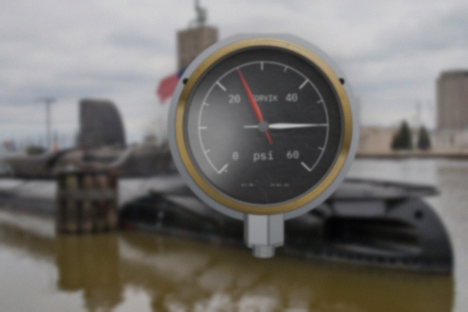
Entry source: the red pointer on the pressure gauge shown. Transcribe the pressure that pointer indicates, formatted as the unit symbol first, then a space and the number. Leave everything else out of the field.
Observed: psi 25
